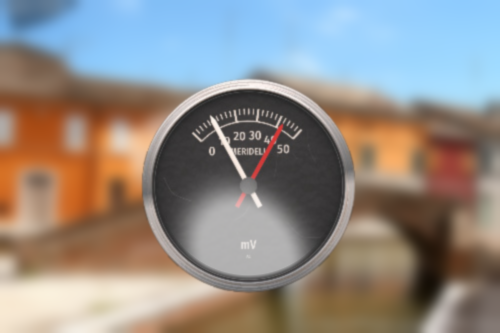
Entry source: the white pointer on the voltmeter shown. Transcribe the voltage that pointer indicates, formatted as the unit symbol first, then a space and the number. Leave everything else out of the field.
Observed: mV 10
